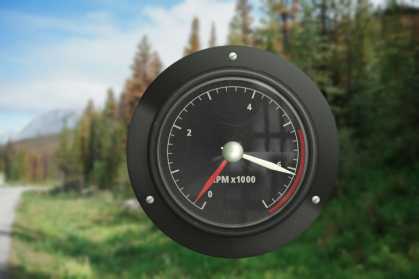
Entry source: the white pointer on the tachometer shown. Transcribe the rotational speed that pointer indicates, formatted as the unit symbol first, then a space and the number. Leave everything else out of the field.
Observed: rpm 6100
